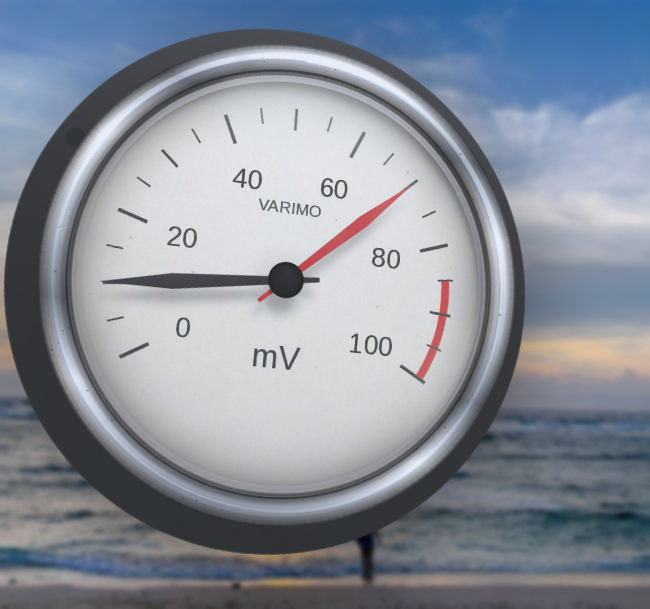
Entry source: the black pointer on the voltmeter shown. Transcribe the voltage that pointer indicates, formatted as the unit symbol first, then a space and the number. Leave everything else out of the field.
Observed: mV 10
